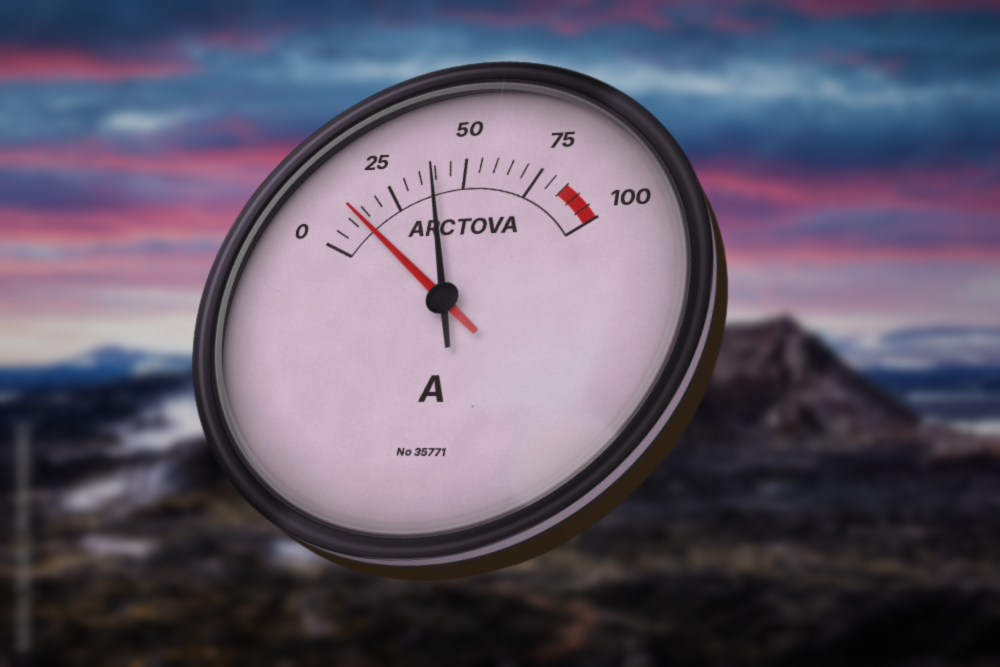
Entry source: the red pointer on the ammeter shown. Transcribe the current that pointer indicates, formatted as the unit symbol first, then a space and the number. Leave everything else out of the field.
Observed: A 12.5
